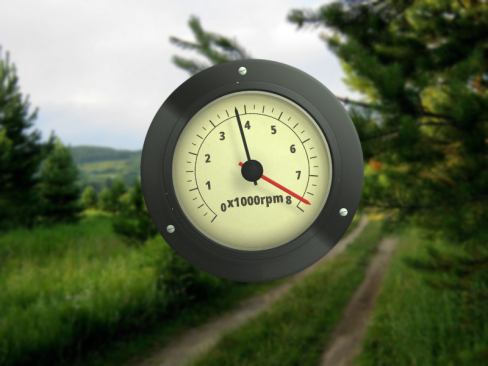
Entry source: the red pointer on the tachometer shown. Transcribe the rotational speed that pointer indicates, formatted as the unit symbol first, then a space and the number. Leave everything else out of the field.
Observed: rpm 7750
